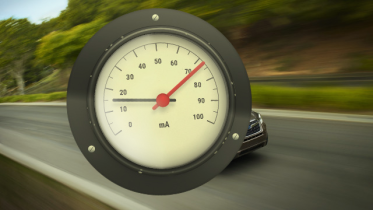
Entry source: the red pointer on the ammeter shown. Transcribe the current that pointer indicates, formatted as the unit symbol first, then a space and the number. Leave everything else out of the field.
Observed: mA 72.5
